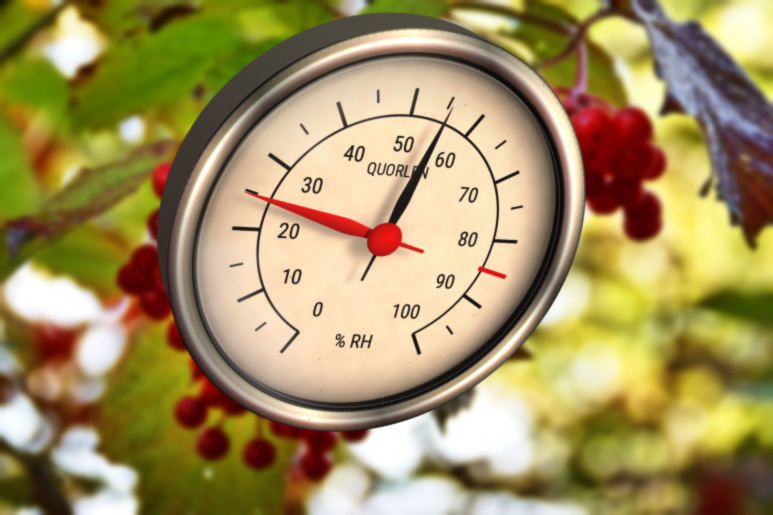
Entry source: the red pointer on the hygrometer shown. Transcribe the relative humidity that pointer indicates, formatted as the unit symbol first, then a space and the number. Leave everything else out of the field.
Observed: % 25
